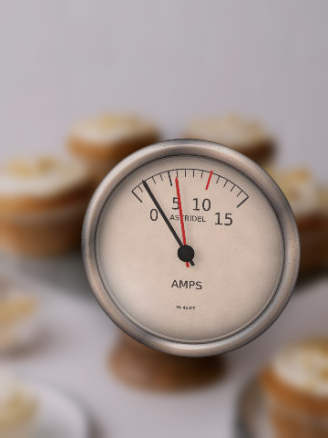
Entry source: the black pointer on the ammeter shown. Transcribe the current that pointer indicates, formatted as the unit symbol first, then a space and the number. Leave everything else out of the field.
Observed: A 2
